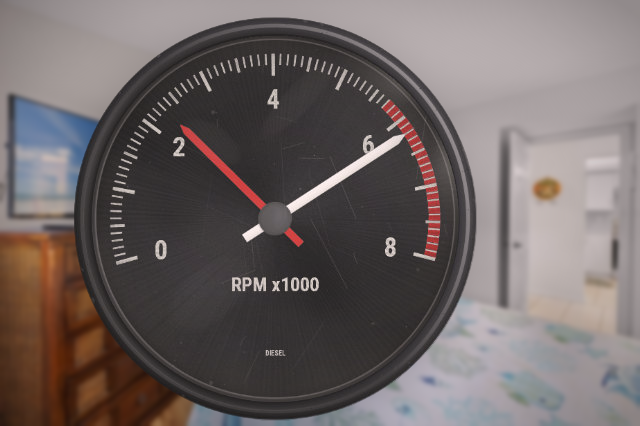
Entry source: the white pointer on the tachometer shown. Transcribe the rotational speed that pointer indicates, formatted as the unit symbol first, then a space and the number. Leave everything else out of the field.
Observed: rpm 6200
